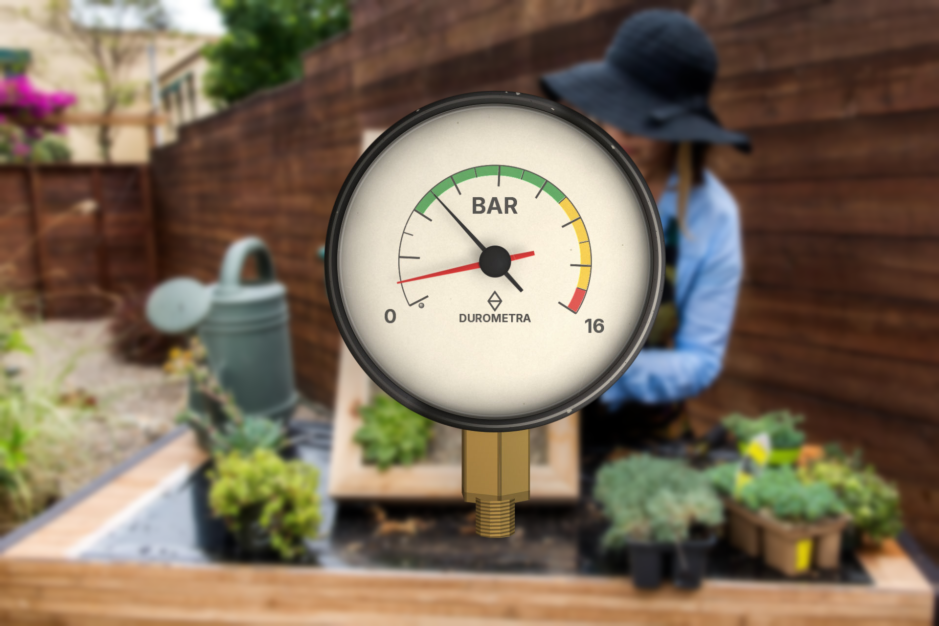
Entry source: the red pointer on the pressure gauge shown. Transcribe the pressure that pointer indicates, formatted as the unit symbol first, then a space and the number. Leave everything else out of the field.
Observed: bar 1
